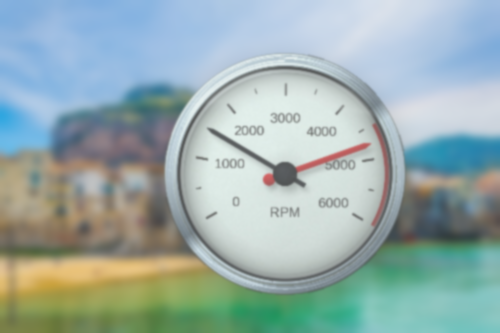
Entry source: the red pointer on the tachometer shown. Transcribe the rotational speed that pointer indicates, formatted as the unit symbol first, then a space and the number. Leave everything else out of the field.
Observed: rpm 4750
